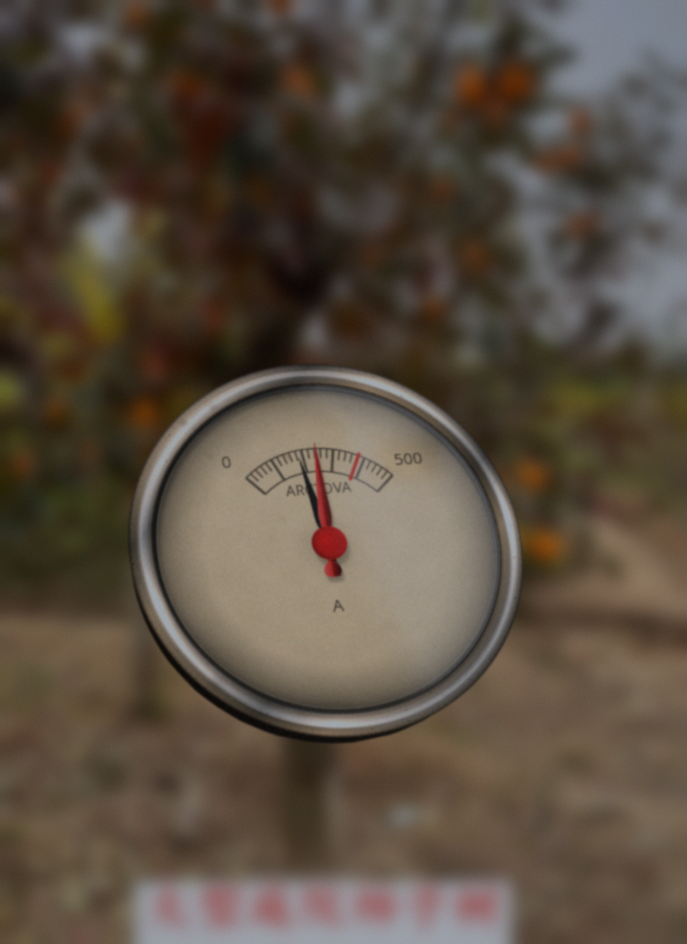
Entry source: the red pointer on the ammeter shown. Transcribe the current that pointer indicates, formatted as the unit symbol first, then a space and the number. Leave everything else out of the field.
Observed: A 240
